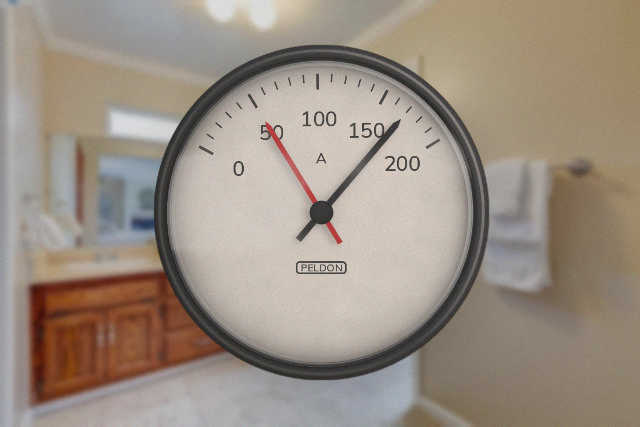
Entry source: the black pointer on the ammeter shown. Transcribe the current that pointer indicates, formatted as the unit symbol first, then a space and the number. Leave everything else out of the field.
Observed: A 170
